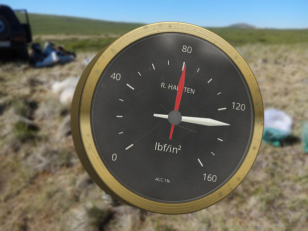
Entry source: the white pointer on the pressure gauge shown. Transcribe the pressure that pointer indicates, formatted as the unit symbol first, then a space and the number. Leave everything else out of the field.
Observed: psi 130
